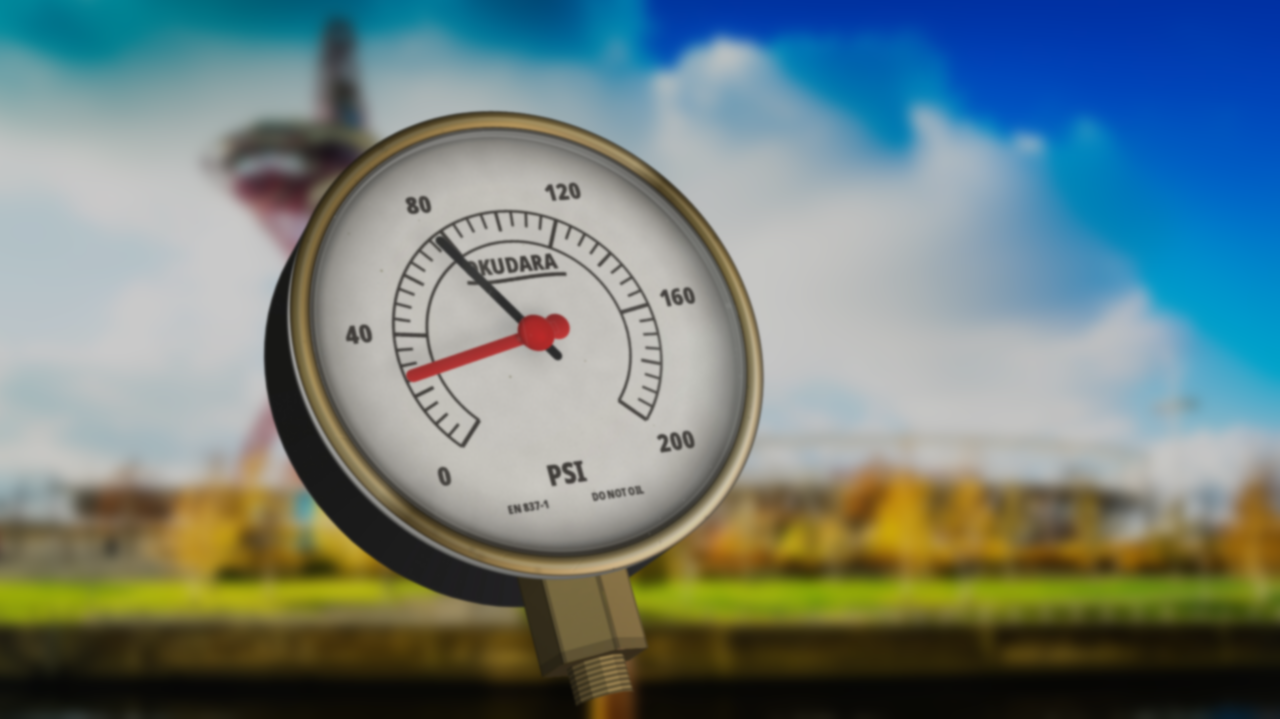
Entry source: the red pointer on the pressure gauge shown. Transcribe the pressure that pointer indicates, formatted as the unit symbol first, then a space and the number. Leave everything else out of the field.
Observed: psi 25
